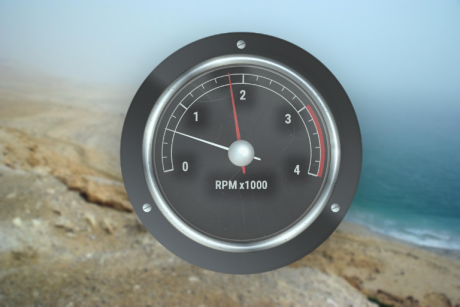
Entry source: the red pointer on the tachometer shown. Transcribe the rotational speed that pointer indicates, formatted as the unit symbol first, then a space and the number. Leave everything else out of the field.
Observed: rpm 1800
